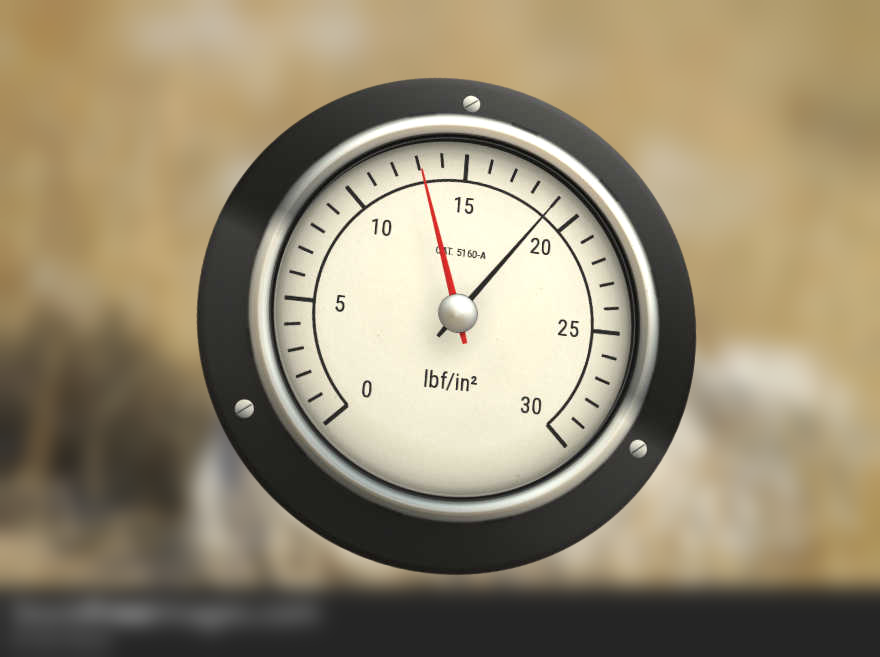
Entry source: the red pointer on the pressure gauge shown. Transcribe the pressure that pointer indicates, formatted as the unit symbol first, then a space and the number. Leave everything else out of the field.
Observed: psi 13
